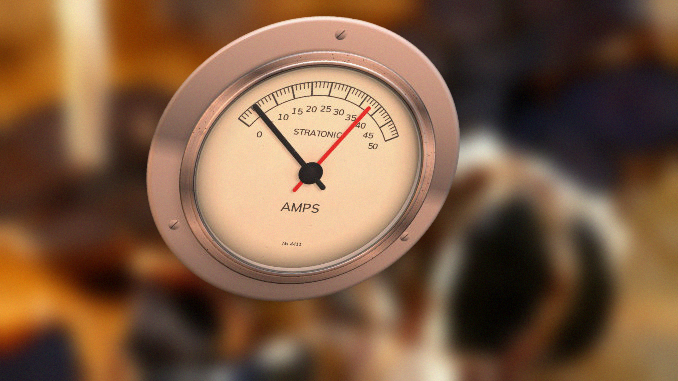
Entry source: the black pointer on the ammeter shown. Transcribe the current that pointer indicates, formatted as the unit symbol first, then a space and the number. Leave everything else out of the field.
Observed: A 5
